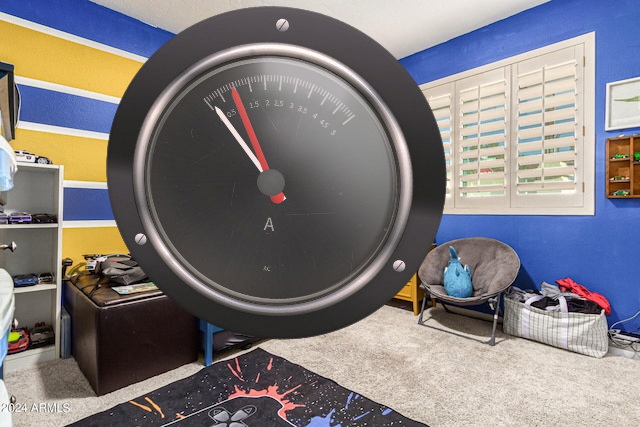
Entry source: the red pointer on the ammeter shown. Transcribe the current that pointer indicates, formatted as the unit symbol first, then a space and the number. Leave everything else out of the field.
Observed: A 1
